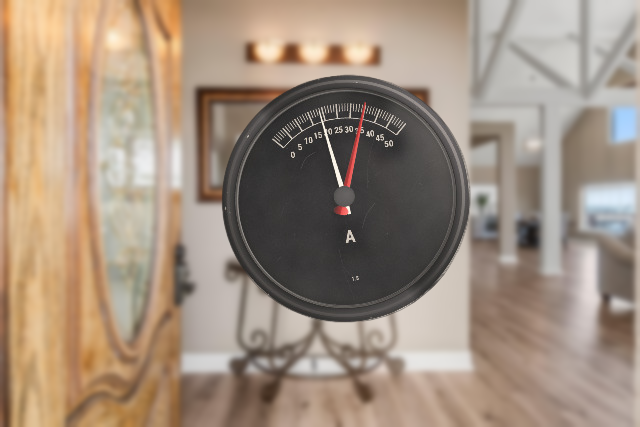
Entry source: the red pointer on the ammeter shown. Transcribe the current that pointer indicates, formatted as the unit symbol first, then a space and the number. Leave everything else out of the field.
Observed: A 35
